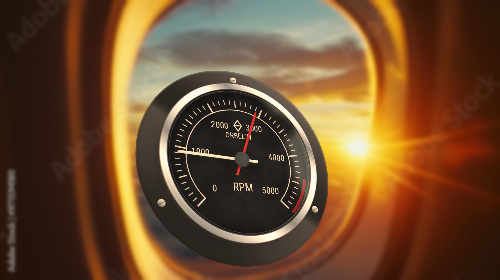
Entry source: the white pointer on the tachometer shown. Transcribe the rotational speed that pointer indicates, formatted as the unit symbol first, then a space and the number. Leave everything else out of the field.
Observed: rpm 900
